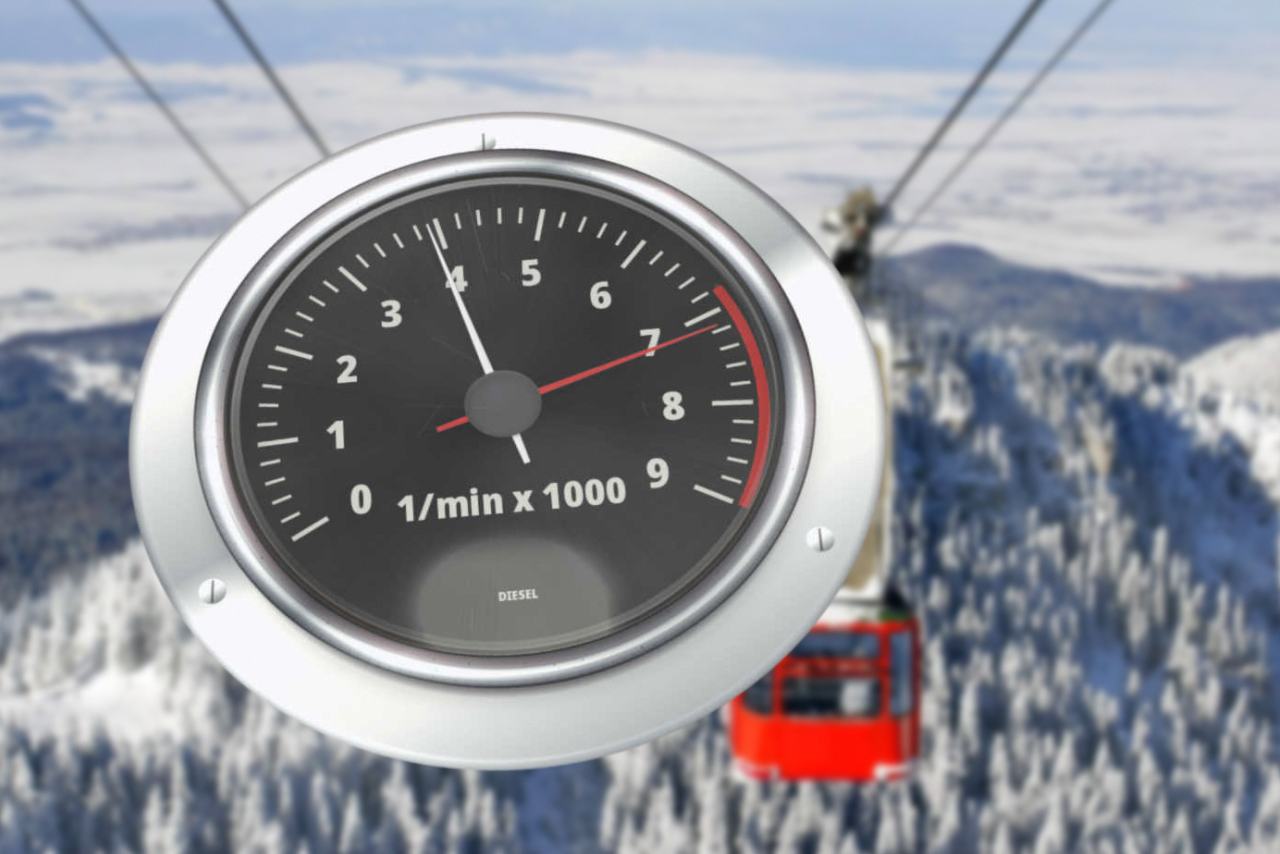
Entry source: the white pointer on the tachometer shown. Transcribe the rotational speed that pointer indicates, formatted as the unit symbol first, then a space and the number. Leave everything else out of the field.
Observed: rpm 3900
